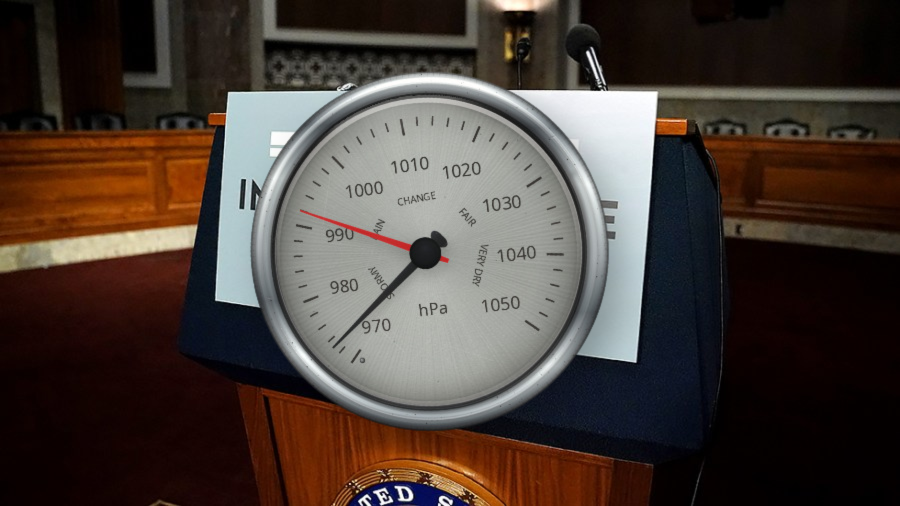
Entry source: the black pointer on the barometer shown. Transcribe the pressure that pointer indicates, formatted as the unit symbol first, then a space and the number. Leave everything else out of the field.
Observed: hPa 973
